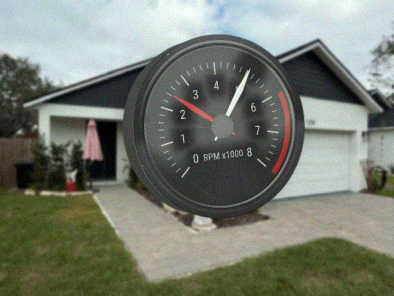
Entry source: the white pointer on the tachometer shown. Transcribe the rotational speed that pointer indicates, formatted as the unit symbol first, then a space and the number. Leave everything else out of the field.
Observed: rpm 5000
